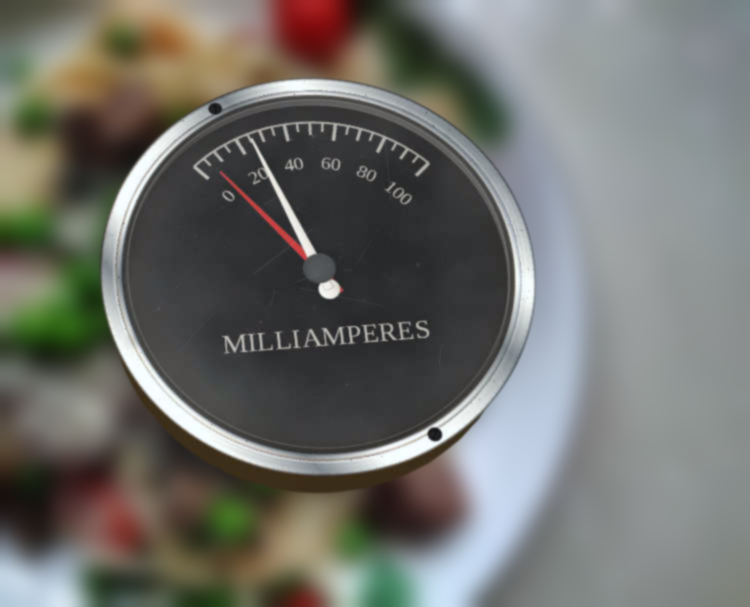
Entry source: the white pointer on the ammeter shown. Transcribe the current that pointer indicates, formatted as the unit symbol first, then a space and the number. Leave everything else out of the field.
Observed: mA 25
